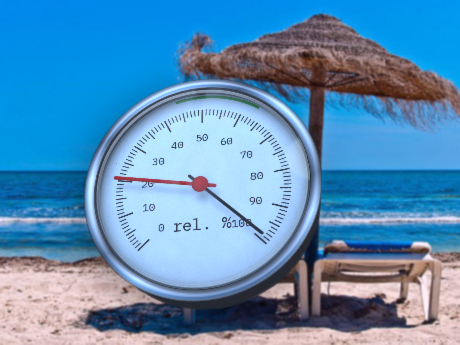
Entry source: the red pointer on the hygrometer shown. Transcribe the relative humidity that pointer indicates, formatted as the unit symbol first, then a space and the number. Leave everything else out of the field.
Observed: % 20
